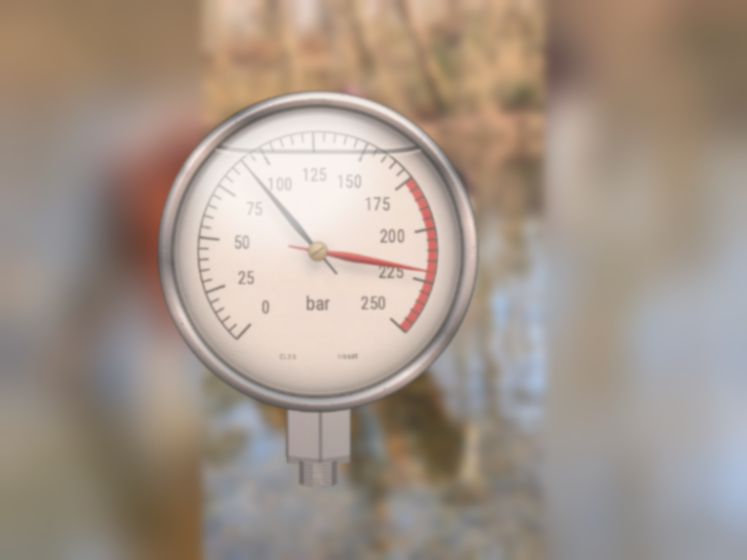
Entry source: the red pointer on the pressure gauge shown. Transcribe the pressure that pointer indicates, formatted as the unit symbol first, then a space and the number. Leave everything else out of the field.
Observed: bar 220
